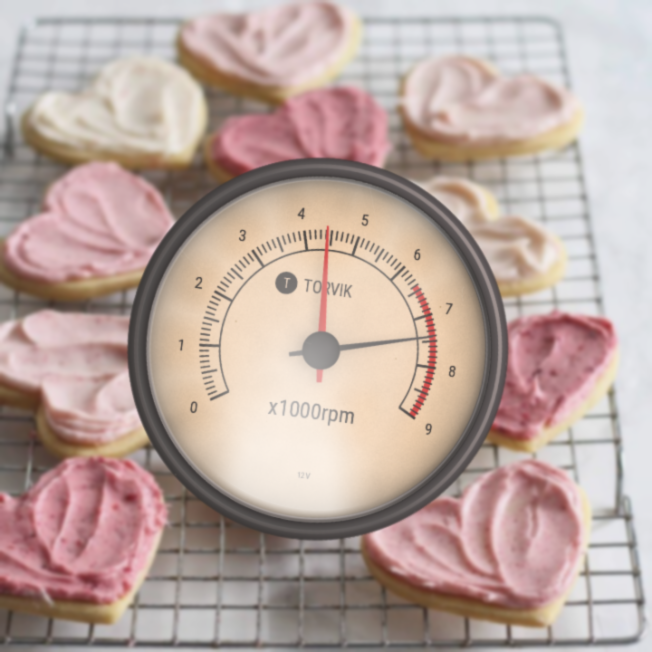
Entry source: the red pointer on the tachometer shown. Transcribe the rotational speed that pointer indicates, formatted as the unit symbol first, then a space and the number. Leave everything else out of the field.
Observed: rpm 4400
